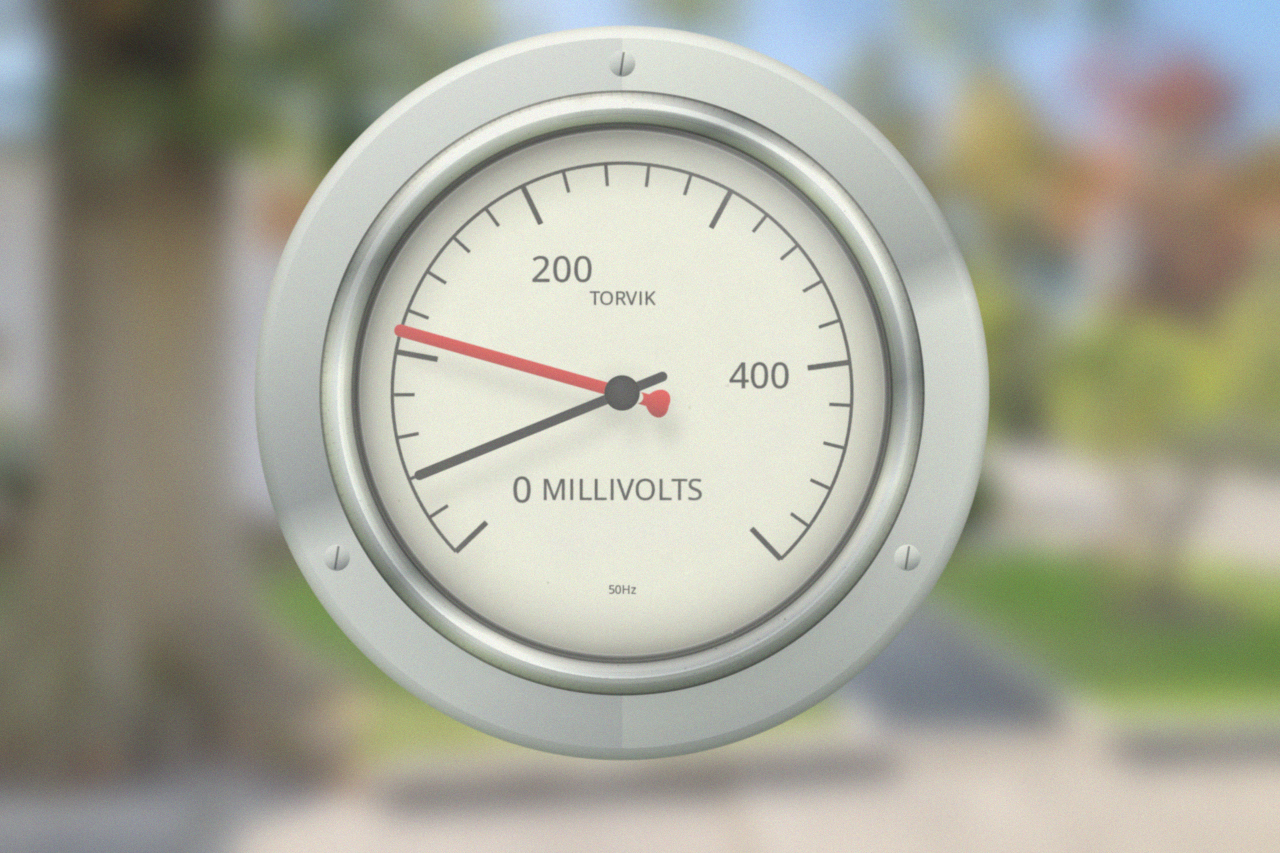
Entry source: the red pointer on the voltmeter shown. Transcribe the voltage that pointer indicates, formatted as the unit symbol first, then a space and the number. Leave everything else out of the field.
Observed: mV 110
